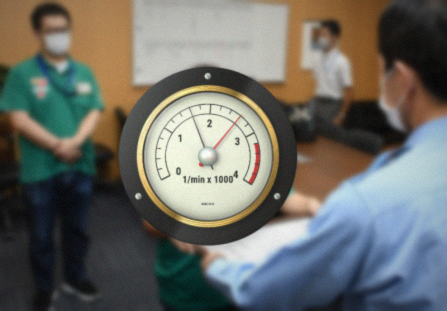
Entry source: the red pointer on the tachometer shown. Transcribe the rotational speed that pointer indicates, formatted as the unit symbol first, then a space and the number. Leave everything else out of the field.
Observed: rpm 2600
